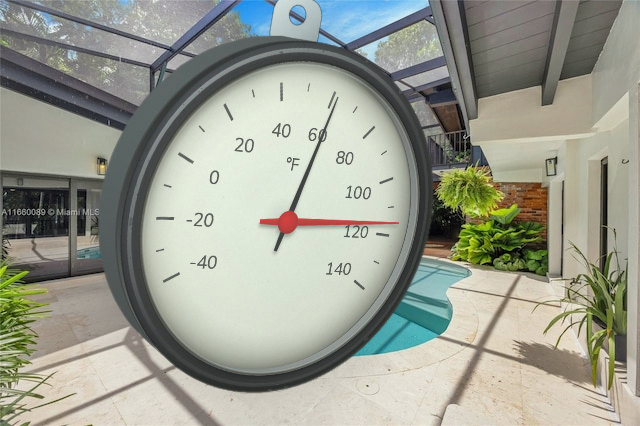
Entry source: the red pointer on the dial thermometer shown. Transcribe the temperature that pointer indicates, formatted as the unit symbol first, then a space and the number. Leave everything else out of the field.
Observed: °F 115
